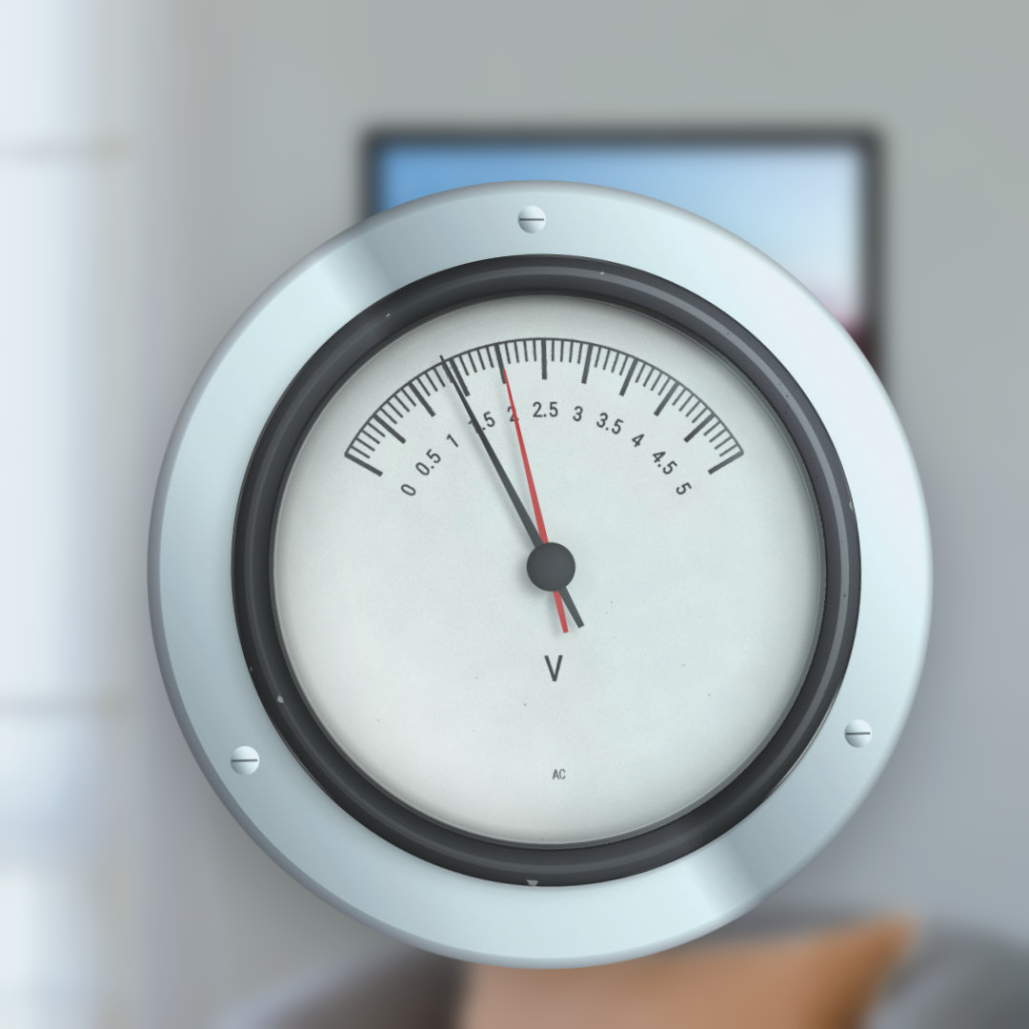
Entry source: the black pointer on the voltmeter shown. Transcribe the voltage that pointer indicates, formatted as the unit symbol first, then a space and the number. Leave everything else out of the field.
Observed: V 1.4
